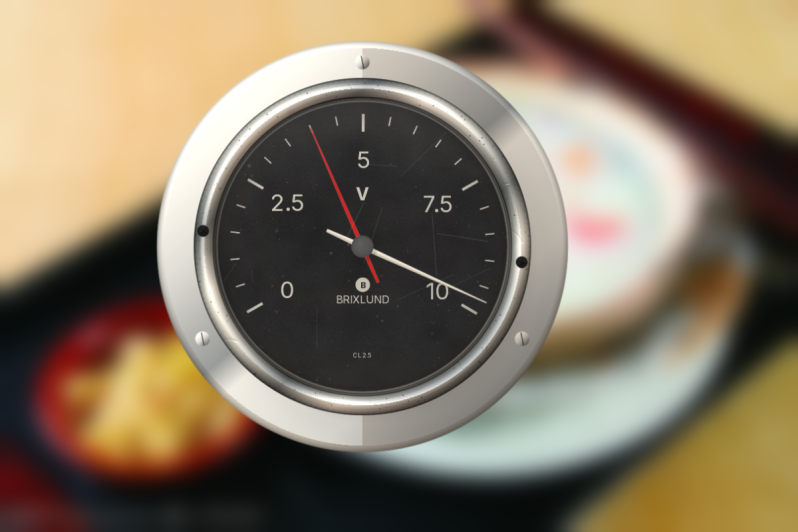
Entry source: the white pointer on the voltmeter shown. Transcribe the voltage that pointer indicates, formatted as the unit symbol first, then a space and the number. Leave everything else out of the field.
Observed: V 9.75
